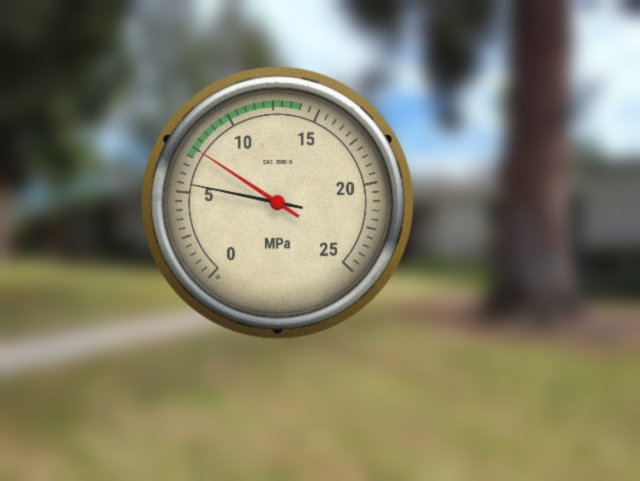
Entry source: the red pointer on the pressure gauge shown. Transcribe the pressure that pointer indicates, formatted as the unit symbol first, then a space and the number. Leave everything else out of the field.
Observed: MPa 7.5
